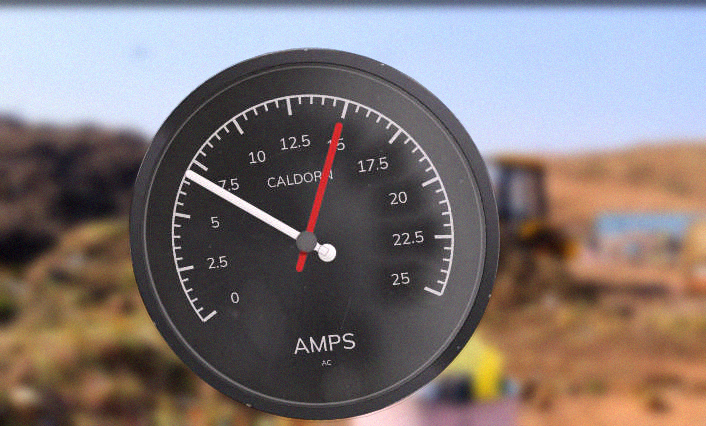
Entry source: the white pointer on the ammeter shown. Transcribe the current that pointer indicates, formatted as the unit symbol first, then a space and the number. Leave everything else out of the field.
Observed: A 7
